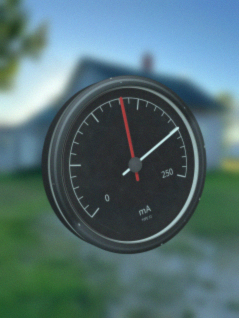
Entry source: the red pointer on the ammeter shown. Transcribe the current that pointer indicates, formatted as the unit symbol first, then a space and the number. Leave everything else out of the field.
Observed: mA 130
